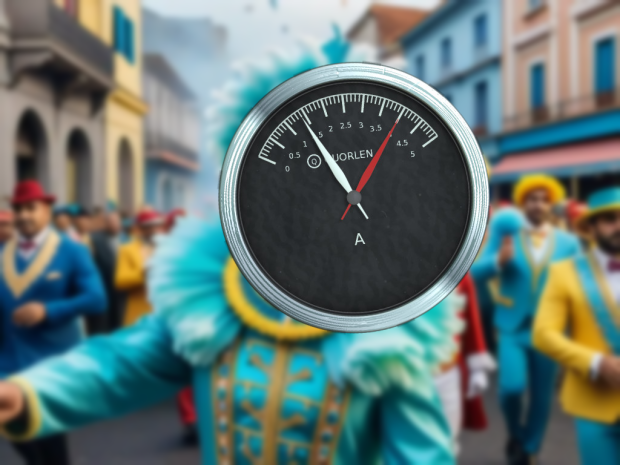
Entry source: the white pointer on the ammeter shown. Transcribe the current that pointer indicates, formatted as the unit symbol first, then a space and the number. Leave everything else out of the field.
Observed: A 1.4
